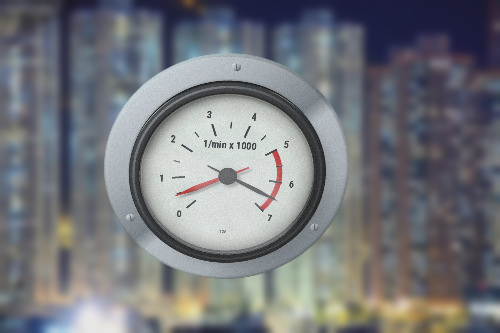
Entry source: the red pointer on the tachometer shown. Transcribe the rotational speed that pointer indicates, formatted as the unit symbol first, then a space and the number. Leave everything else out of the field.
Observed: rpm 500
